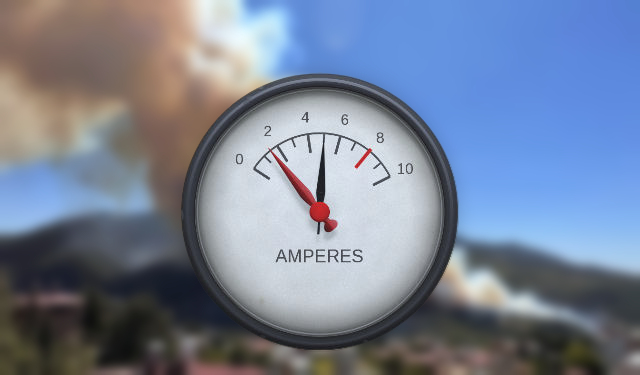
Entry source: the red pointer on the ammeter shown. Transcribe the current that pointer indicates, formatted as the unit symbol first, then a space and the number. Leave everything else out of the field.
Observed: A 1.5
